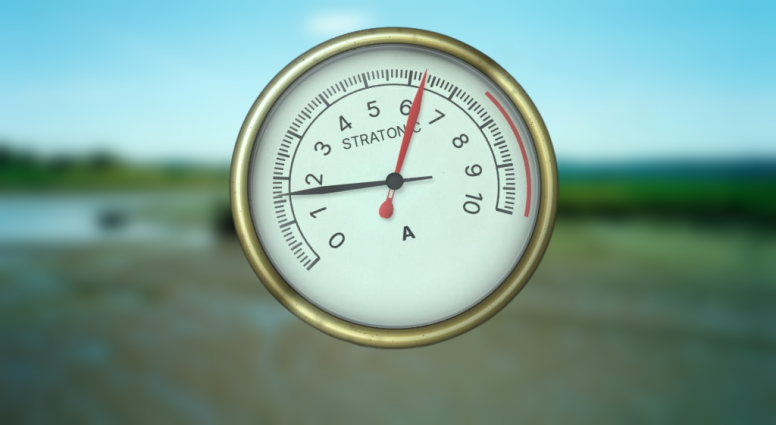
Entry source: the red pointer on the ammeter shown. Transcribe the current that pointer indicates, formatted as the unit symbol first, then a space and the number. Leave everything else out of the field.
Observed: A 6.3
